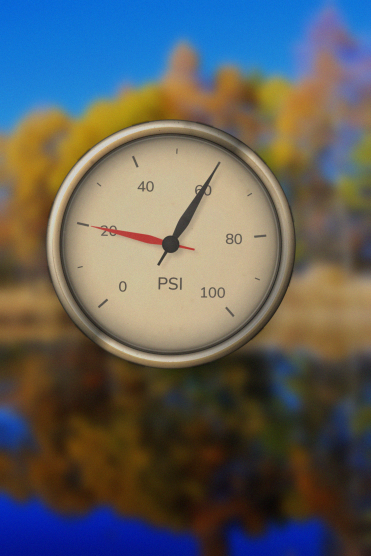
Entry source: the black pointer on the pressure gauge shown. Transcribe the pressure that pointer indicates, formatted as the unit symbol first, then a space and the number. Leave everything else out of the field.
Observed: psi 60
